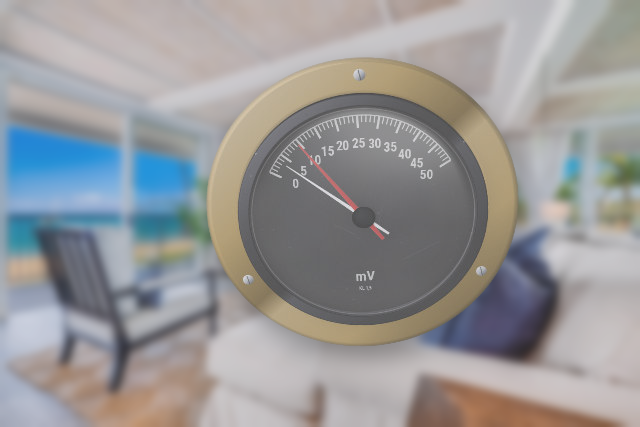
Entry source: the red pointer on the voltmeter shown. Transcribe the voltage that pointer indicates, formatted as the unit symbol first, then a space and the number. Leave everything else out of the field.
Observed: mV 10
